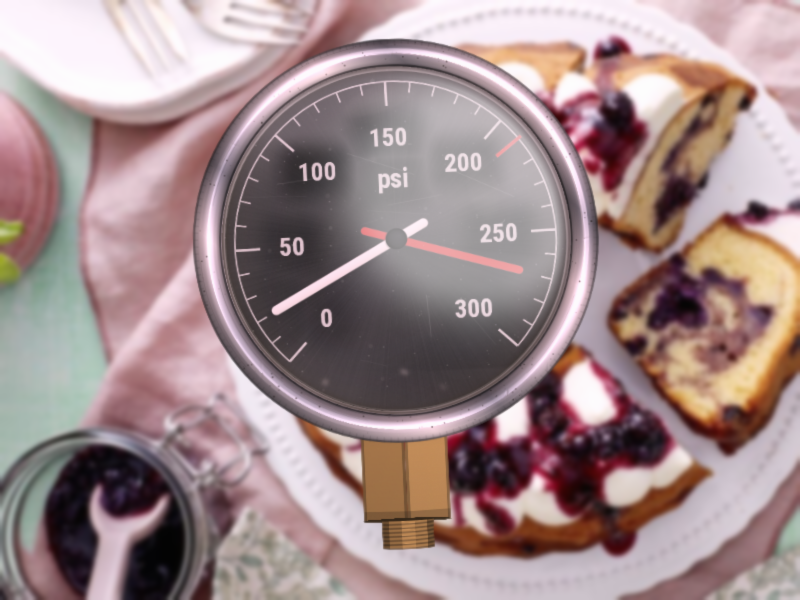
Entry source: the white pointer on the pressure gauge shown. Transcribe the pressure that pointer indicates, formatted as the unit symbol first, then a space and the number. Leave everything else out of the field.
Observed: psi 20
